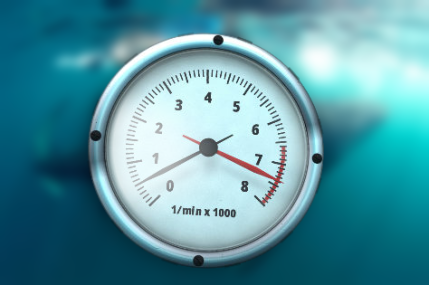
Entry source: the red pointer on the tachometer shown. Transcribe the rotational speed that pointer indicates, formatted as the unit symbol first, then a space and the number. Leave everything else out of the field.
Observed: rpm 7400
